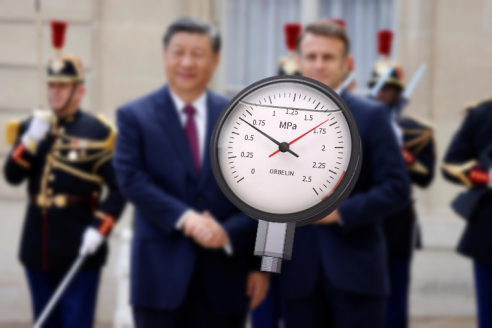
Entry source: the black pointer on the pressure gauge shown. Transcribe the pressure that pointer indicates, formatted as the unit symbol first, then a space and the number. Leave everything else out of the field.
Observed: MPa 0.65
